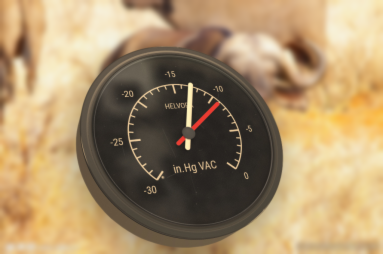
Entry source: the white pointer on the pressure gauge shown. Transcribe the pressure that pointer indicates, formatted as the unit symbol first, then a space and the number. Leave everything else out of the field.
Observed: inHg -13
